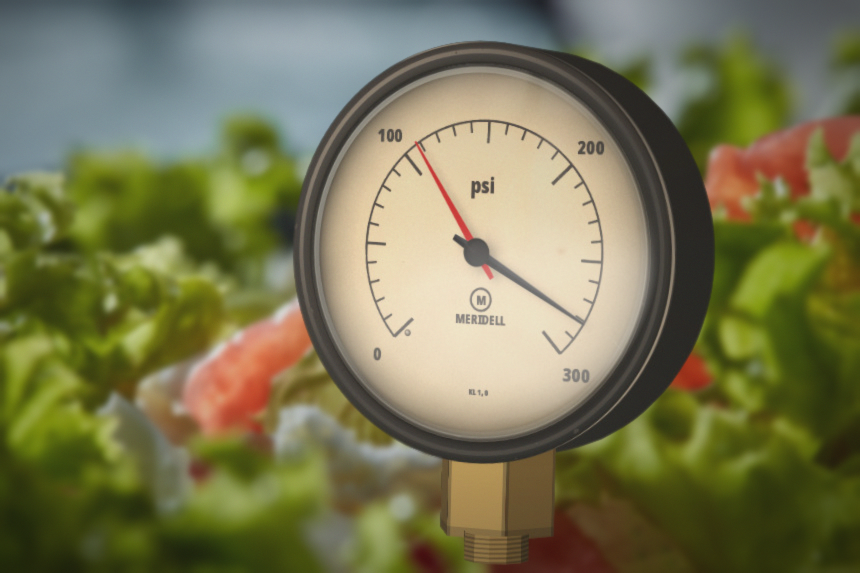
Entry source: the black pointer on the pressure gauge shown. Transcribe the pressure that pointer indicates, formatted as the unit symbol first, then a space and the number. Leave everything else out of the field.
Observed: psi 280
